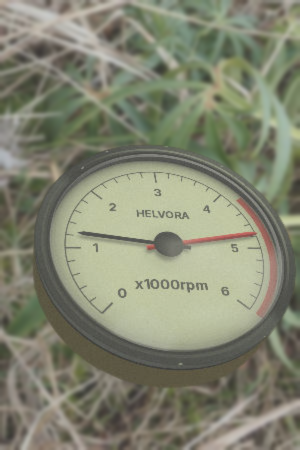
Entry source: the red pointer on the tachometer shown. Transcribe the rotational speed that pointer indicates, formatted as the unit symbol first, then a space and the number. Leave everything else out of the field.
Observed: rpm 4800
